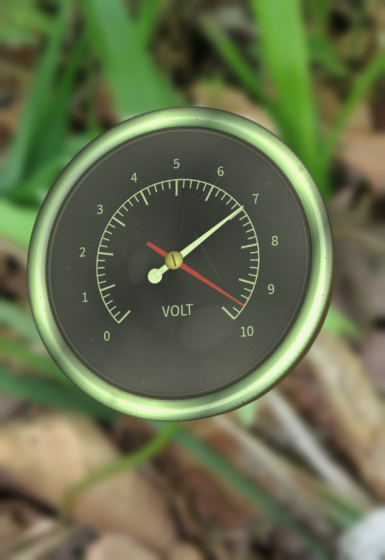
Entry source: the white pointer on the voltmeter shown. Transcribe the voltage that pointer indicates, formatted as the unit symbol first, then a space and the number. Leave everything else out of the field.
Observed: V 7
